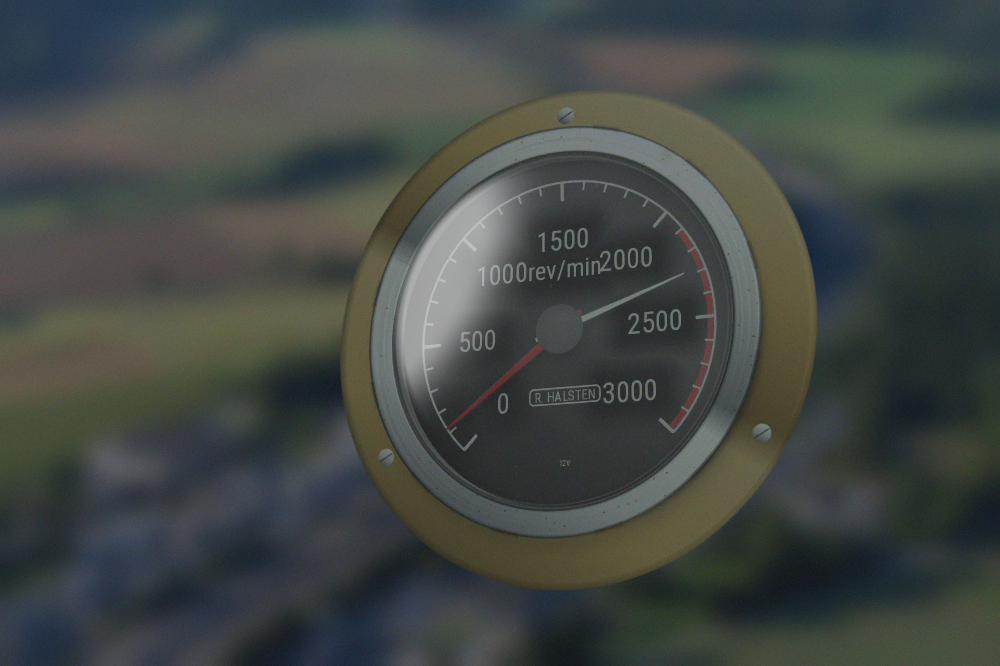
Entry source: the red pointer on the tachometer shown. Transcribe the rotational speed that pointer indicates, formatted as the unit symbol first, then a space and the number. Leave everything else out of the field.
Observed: rpm 100
